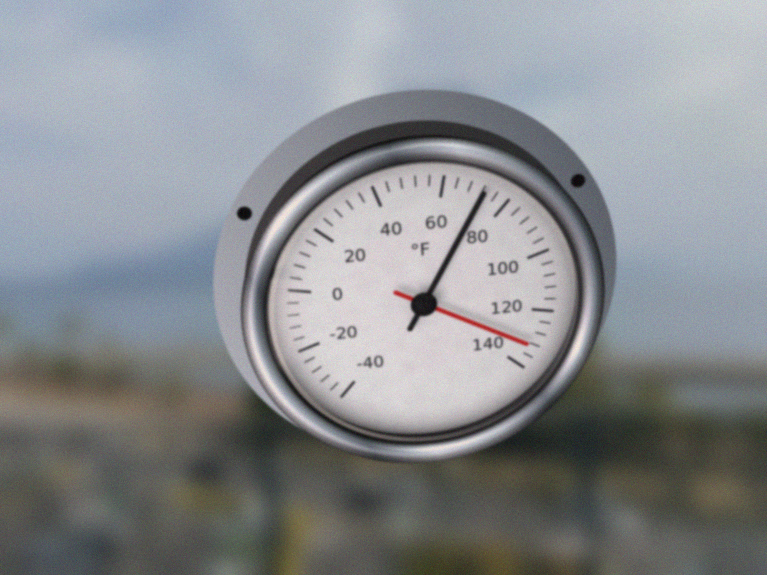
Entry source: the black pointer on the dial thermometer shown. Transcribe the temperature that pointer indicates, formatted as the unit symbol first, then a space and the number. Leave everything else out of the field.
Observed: °F 72
